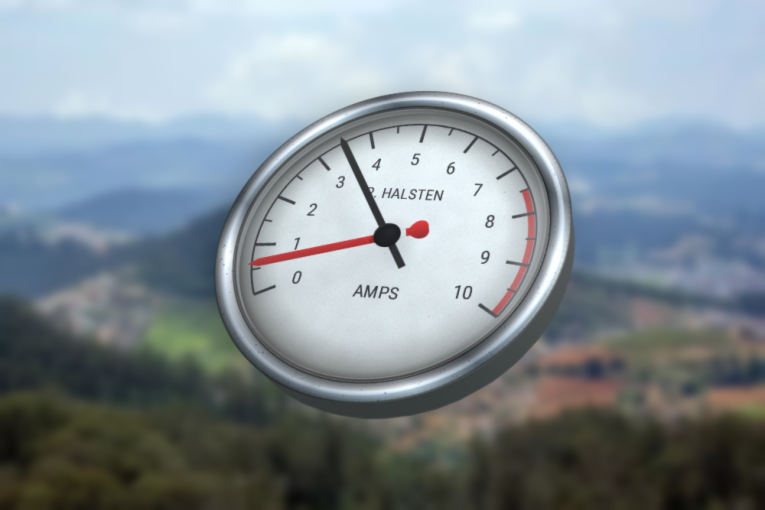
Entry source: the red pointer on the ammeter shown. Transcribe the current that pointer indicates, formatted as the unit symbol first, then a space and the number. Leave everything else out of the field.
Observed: A 0.5
